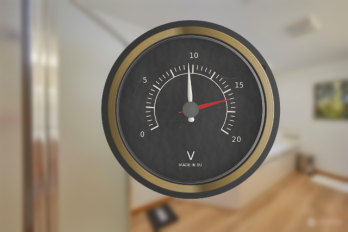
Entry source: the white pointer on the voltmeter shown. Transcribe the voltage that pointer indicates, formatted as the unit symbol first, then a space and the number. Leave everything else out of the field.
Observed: V 9.5
